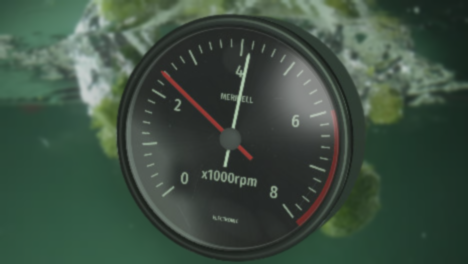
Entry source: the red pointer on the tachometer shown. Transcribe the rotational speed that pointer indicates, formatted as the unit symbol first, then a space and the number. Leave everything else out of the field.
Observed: rpm 2400
